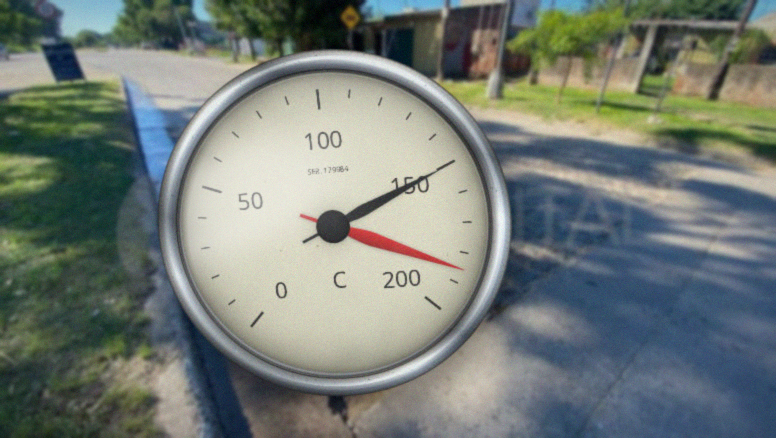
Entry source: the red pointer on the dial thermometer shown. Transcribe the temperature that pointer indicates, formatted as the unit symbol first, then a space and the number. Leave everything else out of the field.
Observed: °C 185
